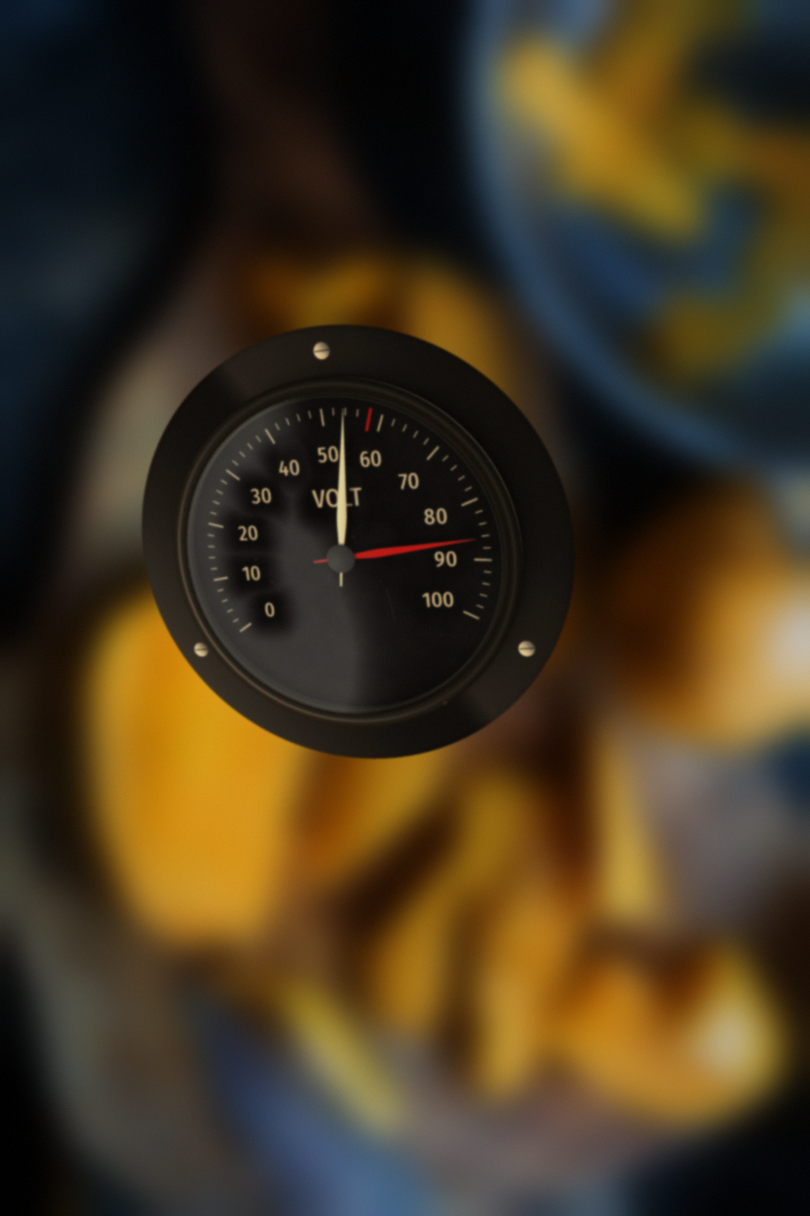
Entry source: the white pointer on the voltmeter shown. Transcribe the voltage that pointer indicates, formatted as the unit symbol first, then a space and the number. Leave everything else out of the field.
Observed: V 54
